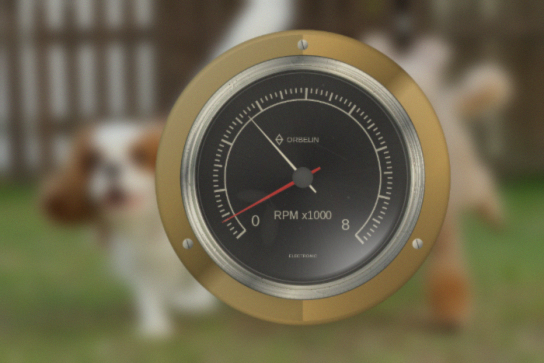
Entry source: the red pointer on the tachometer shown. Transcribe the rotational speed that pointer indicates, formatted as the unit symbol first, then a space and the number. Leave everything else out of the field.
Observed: rpm 400
